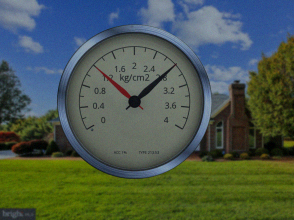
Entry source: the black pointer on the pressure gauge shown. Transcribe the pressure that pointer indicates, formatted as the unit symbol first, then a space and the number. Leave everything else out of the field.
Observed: kg/cm² 2.8
